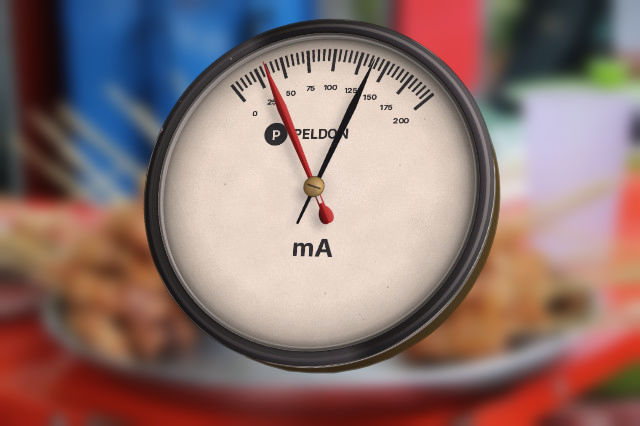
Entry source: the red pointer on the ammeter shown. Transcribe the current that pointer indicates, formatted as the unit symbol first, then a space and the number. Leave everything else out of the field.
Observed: mA 35
